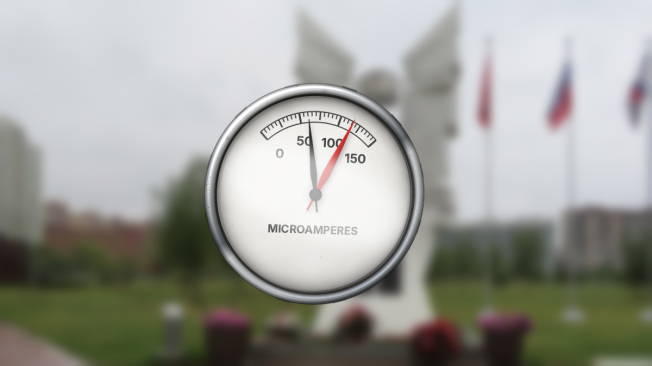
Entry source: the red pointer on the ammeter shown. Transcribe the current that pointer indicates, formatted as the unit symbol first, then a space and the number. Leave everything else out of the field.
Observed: µA 115
